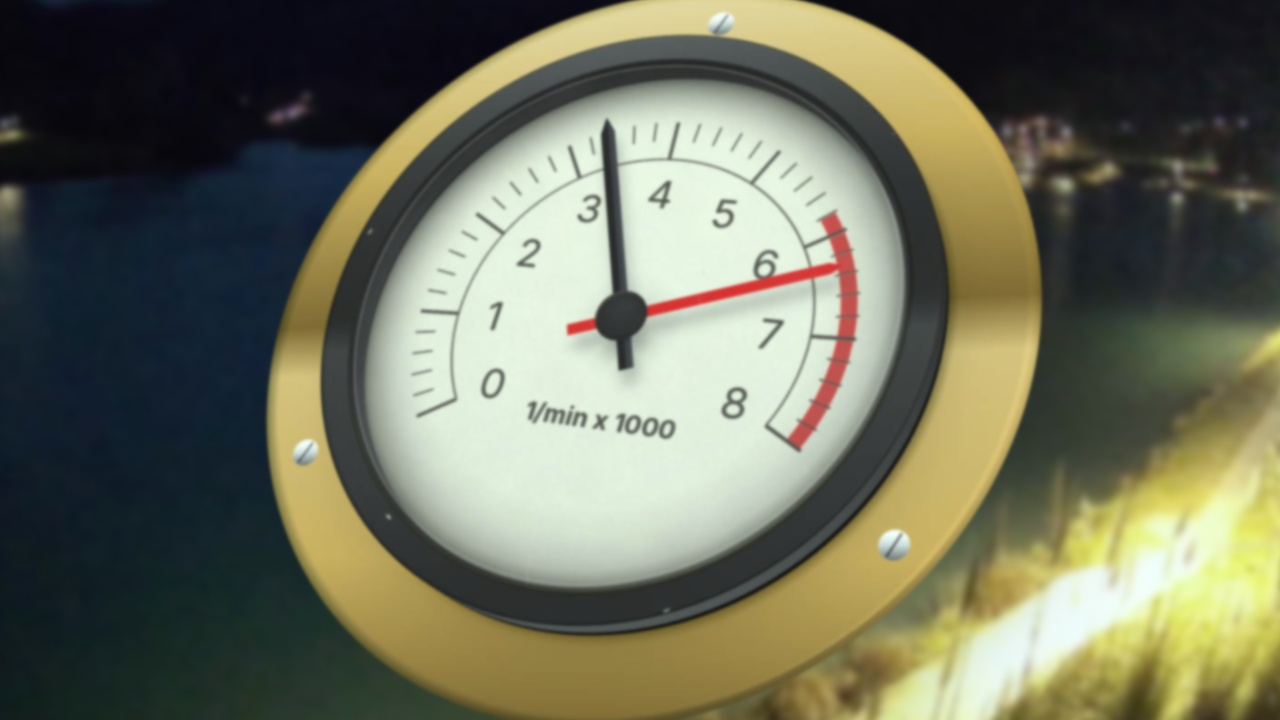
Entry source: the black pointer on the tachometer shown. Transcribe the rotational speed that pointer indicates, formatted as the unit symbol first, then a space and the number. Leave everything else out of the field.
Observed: rpm 3400
